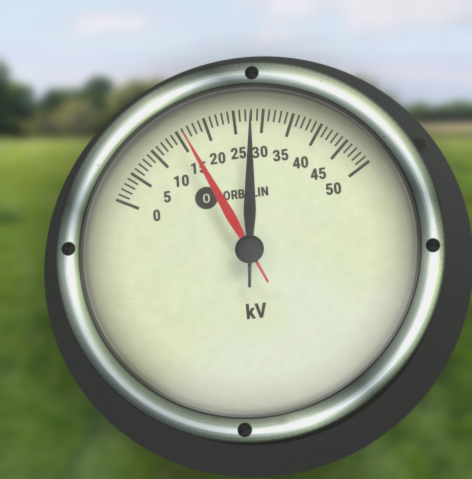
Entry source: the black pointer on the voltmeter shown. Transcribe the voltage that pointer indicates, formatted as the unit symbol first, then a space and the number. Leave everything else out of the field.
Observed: kV 28
